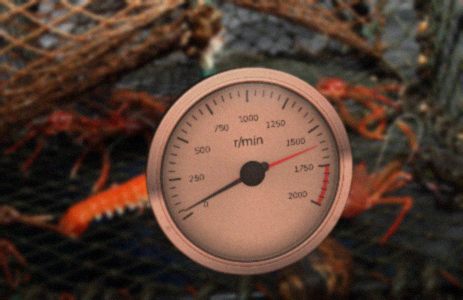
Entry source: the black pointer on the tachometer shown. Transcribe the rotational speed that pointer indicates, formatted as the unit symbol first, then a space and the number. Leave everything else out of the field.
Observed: rpm 50
